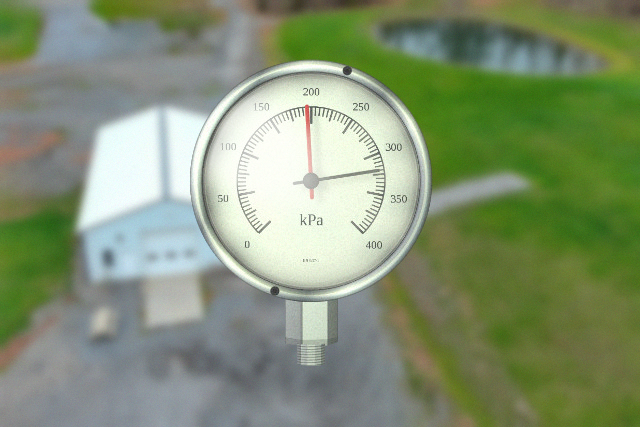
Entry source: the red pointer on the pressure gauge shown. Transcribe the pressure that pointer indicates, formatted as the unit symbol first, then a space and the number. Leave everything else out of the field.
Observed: kPa 195
